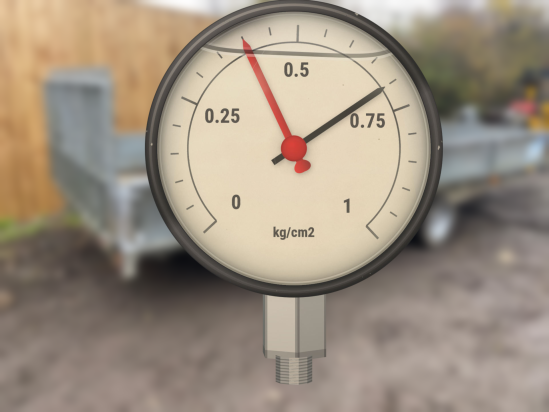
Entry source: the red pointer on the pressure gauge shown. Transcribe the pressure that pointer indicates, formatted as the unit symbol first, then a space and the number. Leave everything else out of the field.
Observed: kg/cm² 0.4
